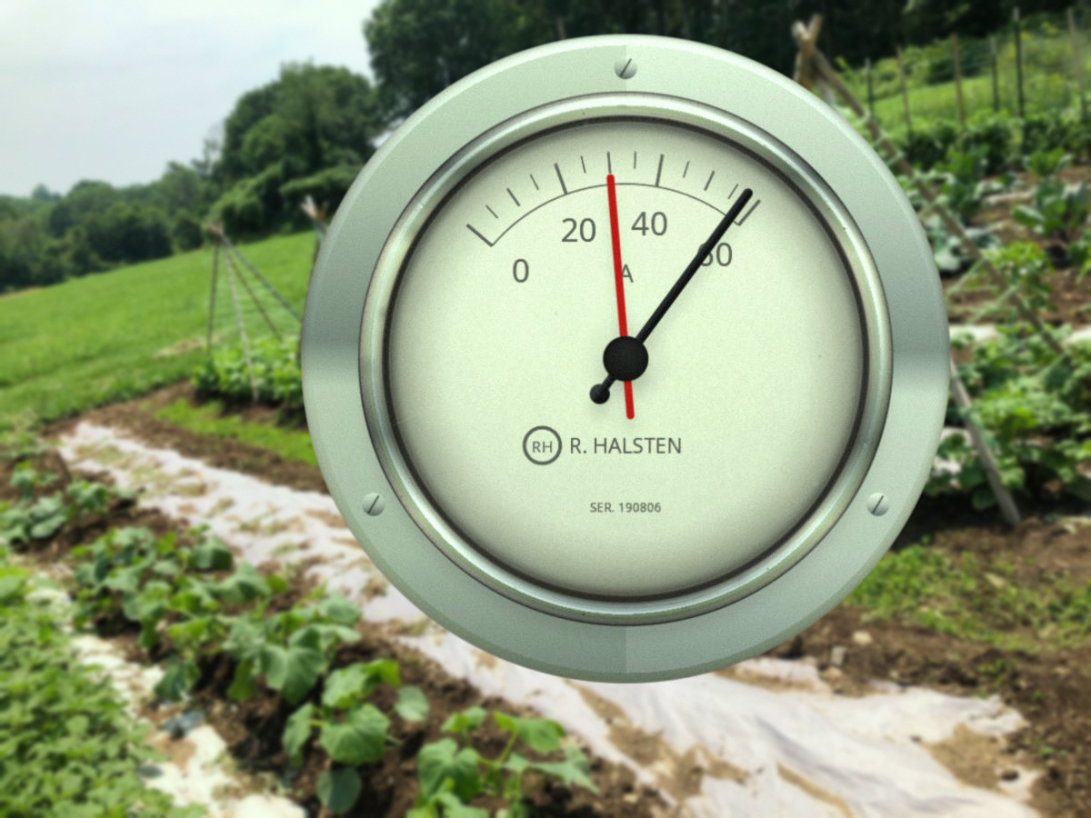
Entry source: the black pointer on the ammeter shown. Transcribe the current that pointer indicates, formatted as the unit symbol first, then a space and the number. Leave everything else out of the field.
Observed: A 57.5
